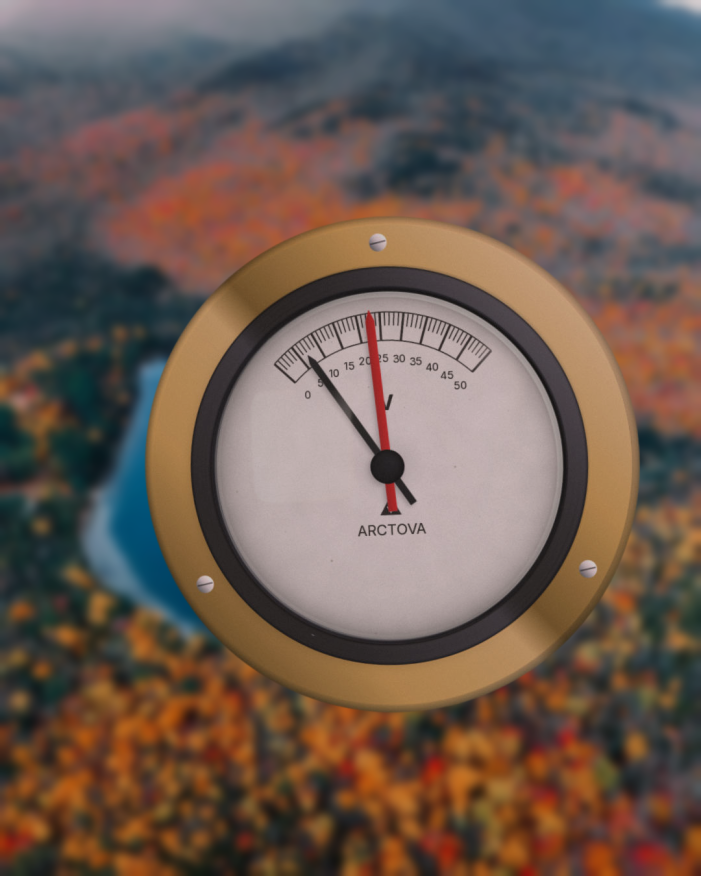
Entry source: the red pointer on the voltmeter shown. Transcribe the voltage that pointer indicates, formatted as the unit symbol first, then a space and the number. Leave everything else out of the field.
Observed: V 23
